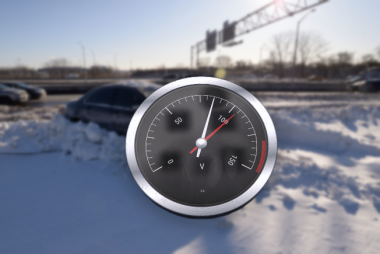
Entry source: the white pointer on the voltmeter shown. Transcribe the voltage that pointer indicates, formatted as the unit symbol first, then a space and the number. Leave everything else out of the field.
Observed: V 85
